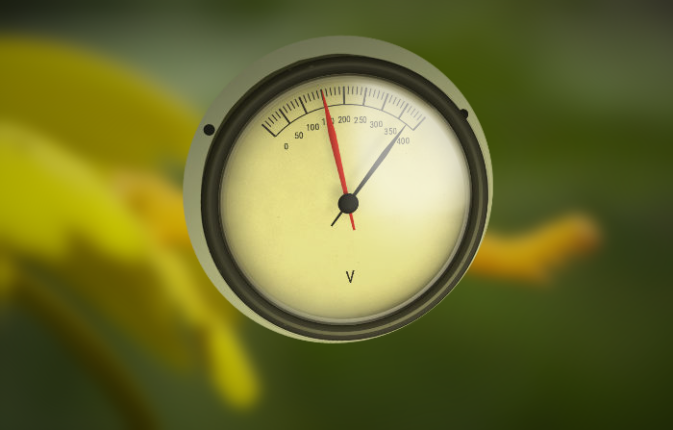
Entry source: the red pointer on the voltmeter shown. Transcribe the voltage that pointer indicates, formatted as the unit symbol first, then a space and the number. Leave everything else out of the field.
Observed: V 150
